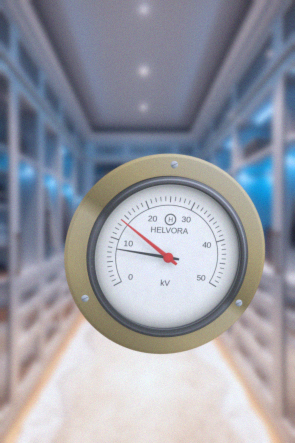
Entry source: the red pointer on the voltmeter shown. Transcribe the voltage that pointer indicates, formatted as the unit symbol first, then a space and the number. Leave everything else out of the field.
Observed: kV 14
